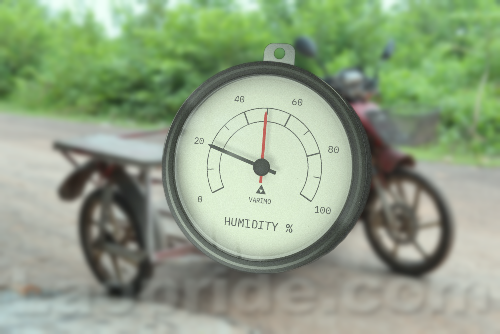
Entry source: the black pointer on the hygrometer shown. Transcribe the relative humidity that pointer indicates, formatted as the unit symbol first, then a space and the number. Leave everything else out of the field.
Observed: % 20
